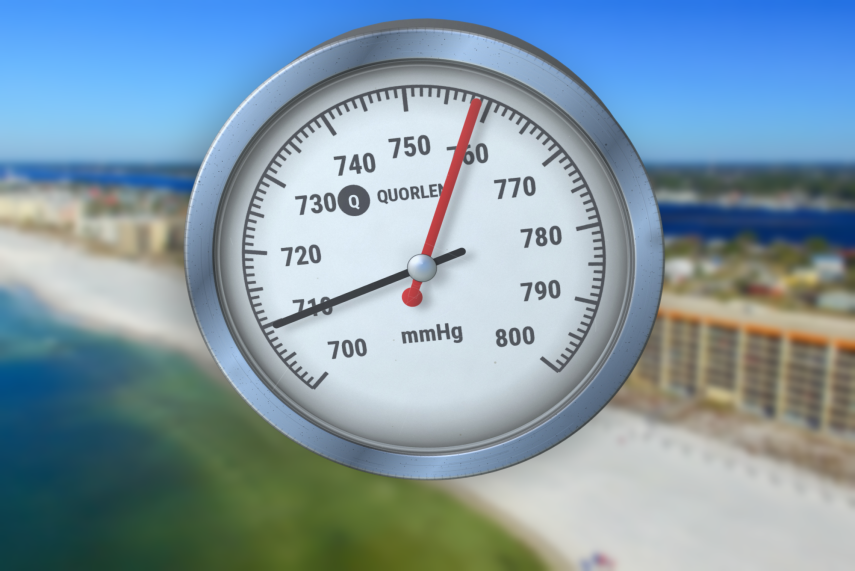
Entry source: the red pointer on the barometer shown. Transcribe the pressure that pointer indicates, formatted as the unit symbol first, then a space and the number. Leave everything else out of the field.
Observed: mmHg 758.5
